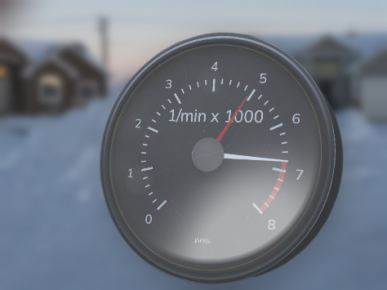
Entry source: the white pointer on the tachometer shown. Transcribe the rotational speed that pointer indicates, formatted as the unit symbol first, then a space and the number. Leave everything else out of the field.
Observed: rpm 6800
